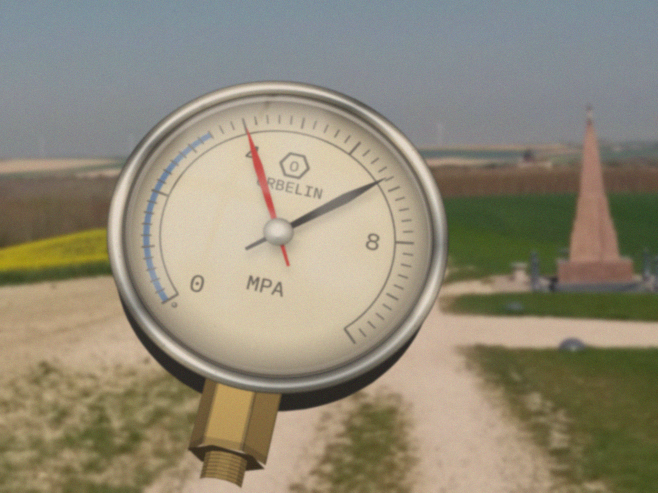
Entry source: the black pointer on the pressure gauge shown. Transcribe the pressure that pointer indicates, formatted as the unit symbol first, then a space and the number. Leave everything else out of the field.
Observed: MPa 6.8
